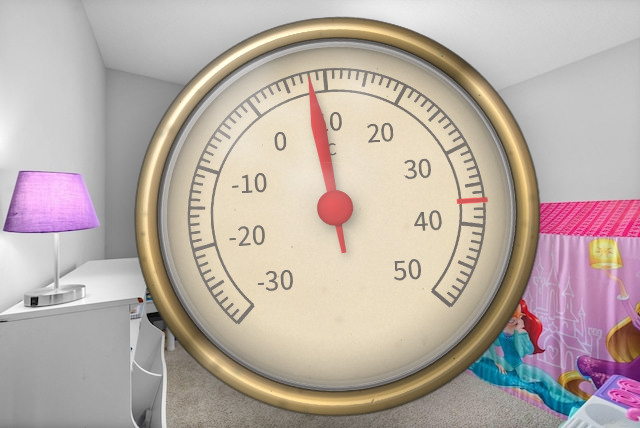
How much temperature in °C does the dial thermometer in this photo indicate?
8 °C
